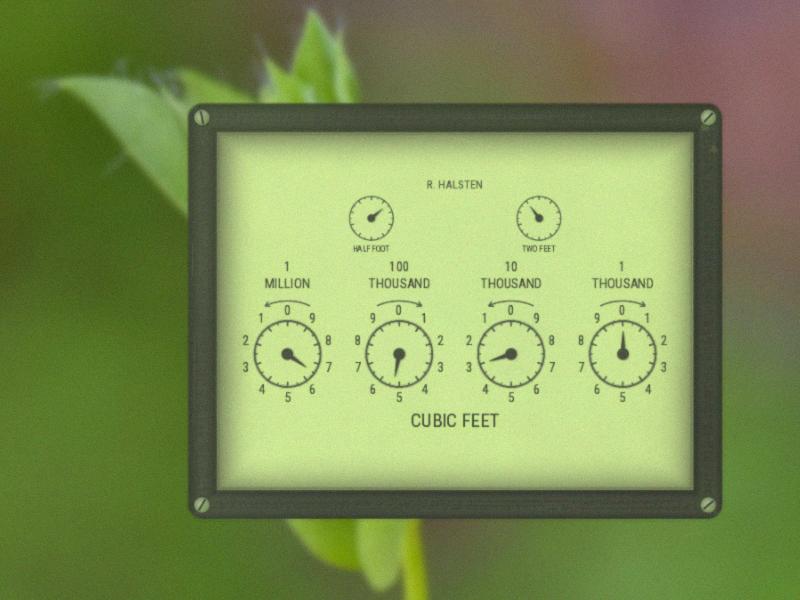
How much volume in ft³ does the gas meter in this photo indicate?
653000 ft³
